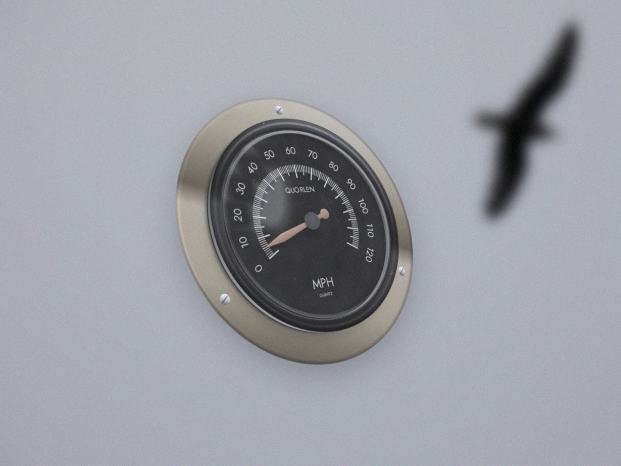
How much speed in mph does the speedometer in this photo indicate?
5 mph
